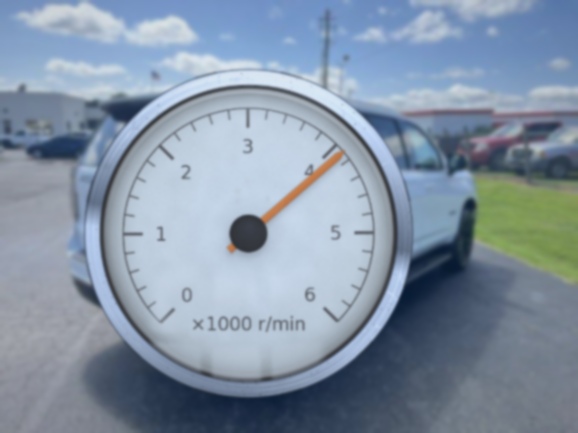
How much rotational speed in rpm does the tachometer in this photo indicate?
4100 rpm
